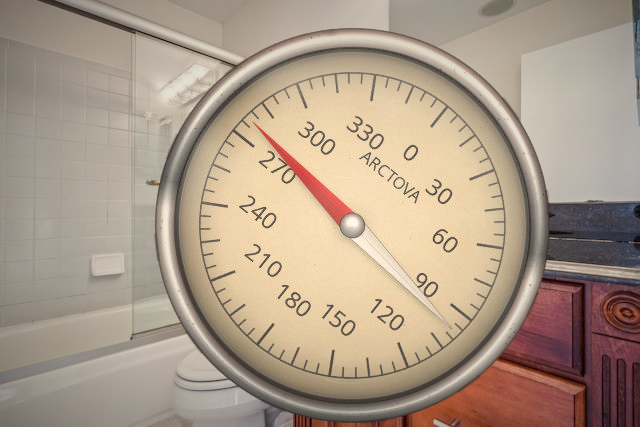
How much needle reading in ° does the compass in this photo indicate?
277.5 °
